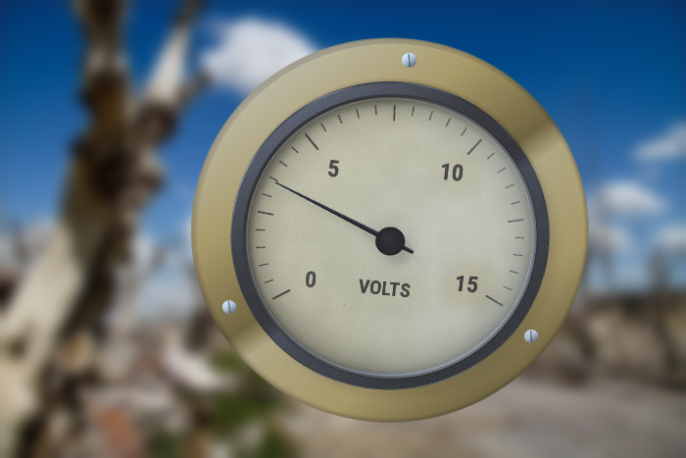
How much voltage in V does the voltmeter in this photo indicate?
3.5 V
